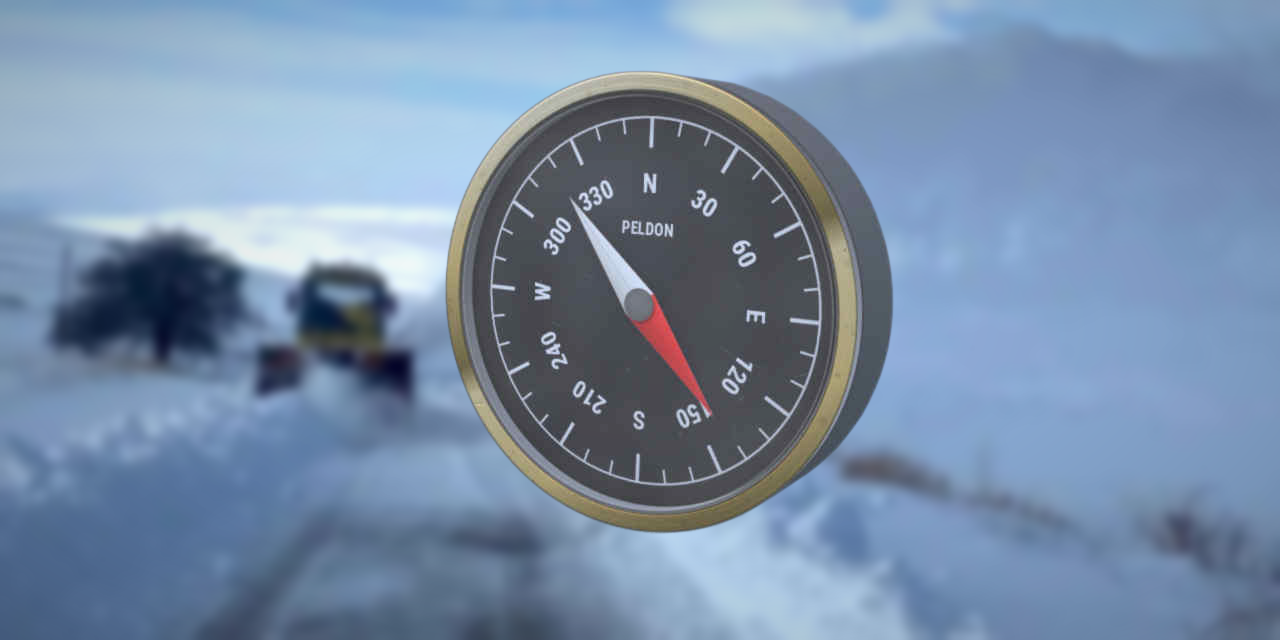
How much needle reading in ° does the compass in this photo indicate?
140 °
